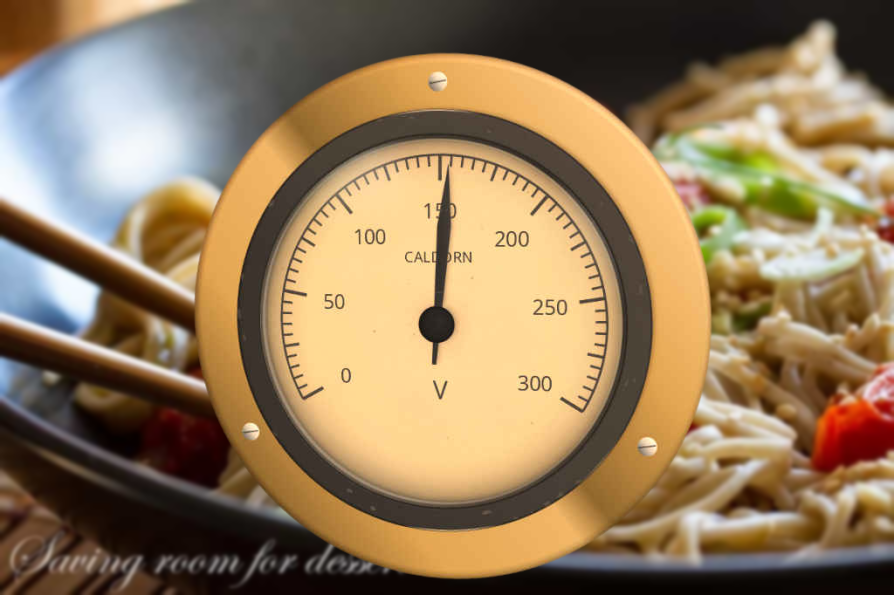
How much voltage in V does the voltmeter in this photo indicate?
155 V
